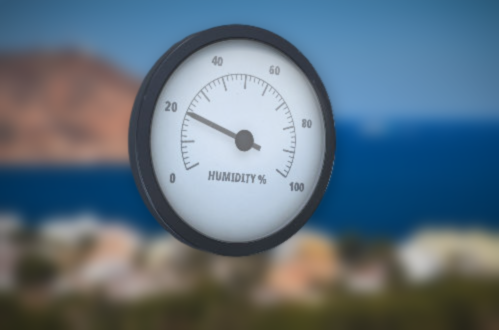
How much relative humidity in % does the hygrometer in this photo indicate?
20 %
